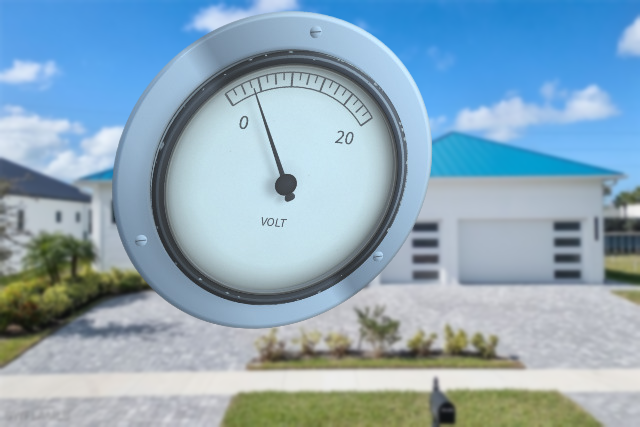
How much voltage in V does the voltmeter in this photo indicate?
3 V
